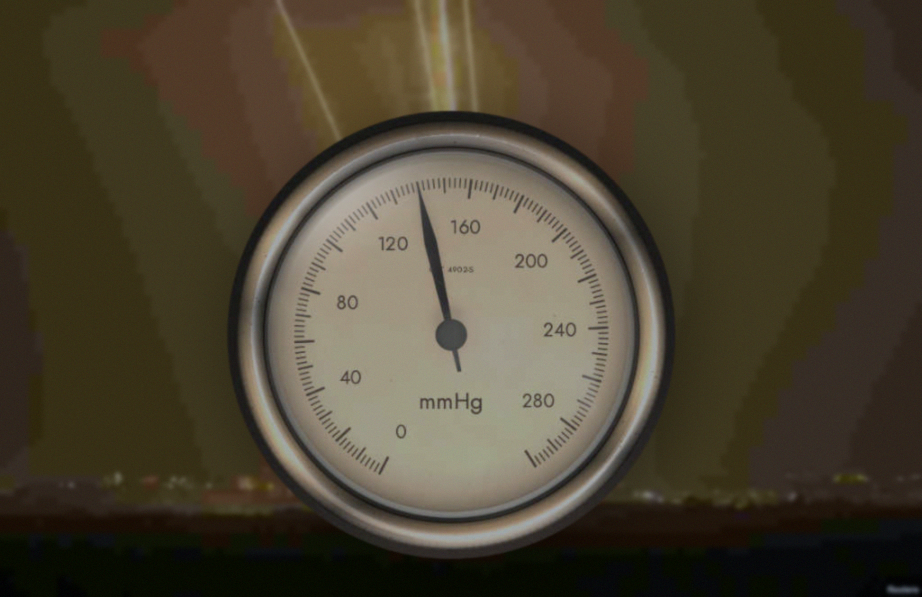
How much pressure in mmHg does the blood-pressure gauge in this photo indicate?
140 mmHg
